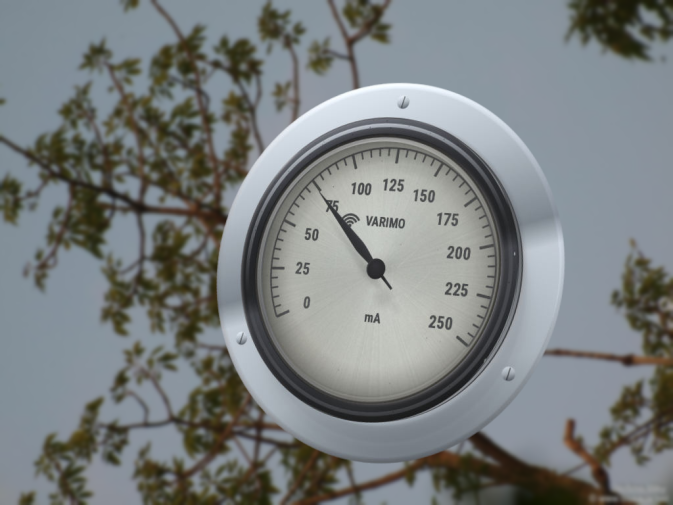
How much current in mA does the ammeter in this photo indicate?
75 mA
